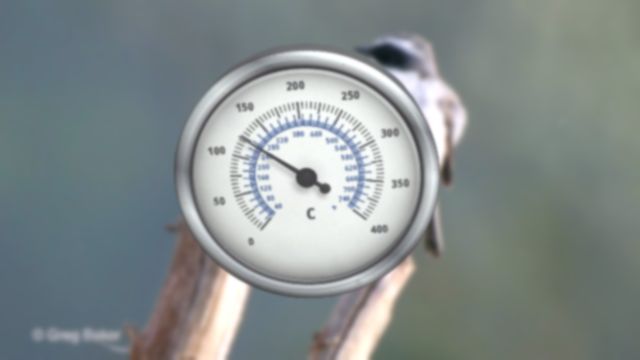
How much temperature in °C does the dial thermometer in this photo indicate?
125 °C
